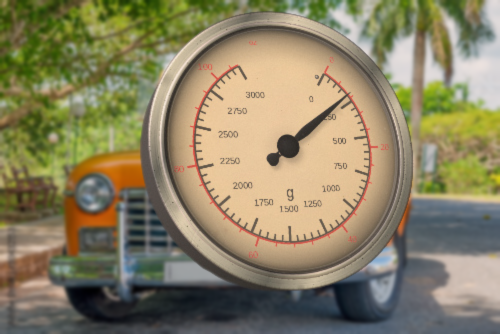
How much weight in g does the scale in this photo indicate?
200 g
